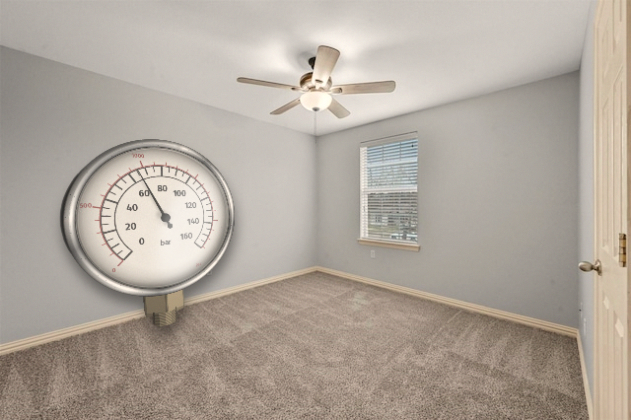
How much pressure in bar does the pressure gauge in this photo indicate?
65 bar
